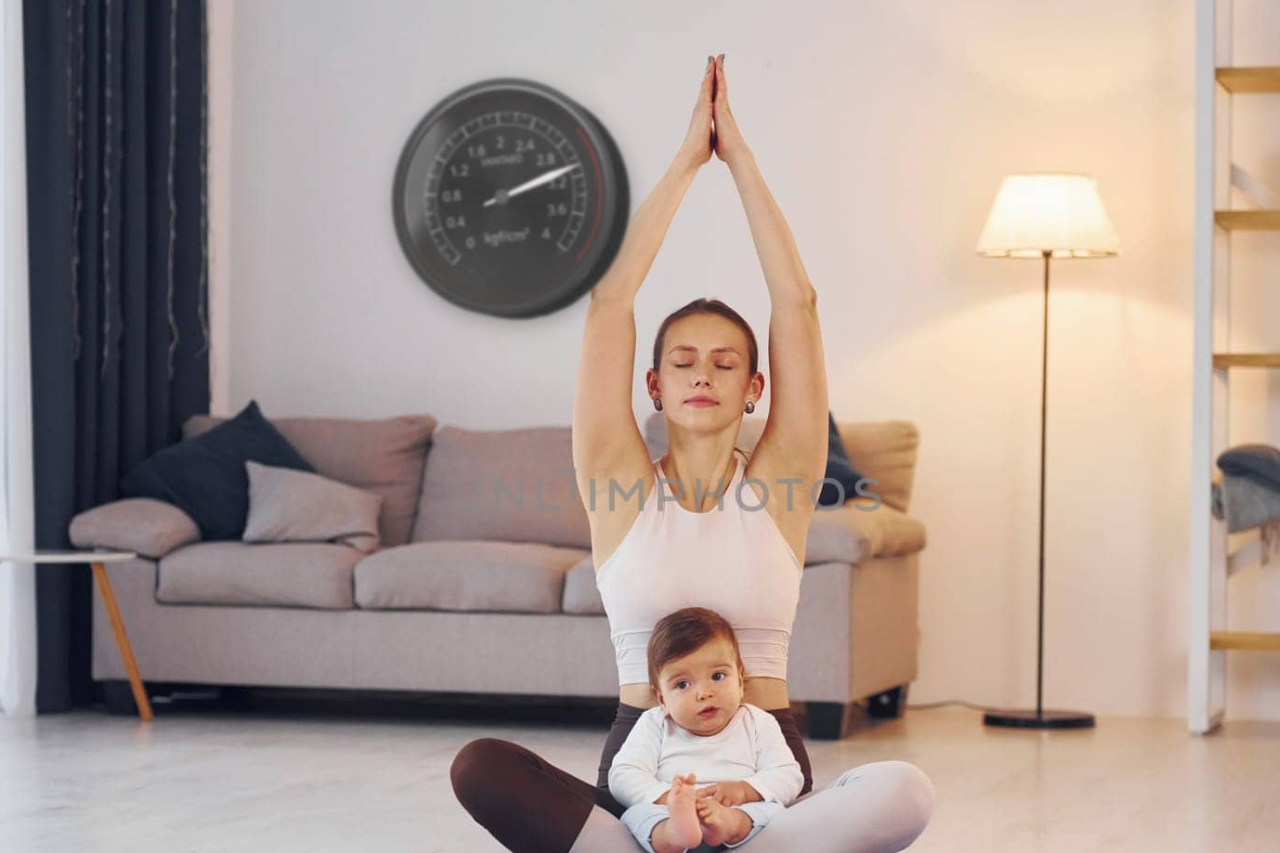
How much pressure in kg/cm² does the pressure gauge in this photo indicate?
3.1 kg/cm²
